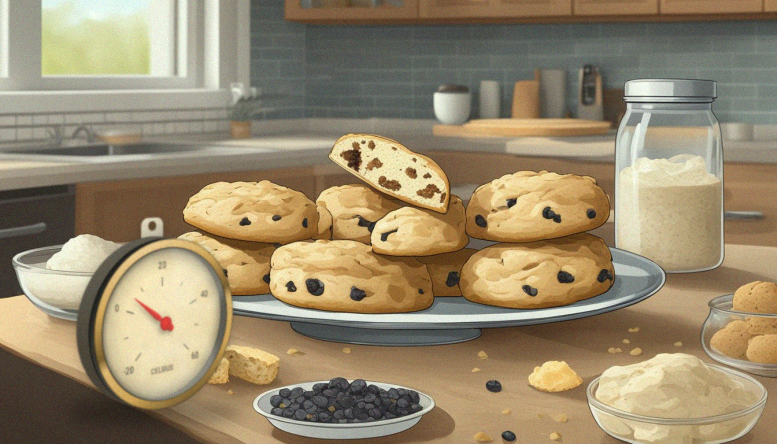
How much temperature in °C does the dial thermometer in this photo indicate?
5 °C
